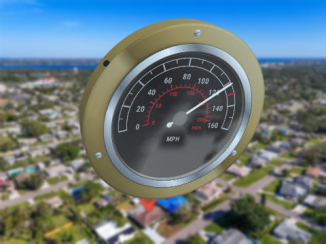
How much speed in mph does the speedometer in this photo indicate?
120 mph
